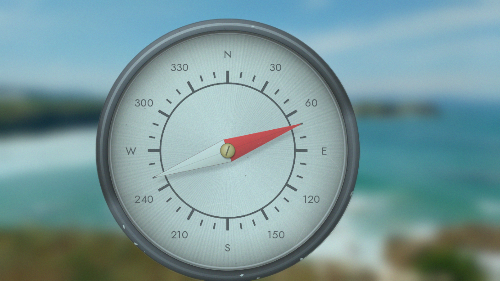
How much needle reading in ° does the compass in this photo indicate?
70 °
